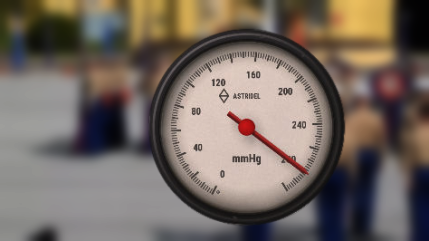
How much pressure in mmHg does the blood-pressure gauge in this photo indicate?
280 mmHg
